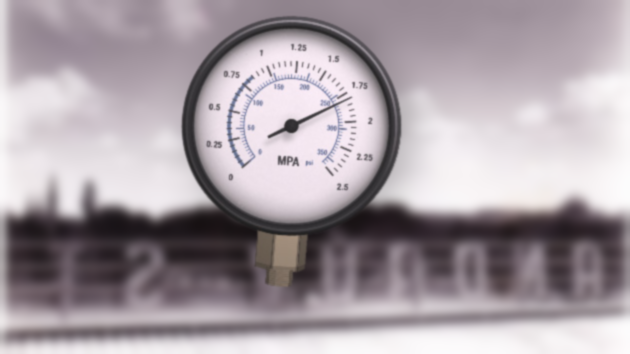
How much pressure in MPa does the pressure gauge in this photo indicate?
1.8 MPa
